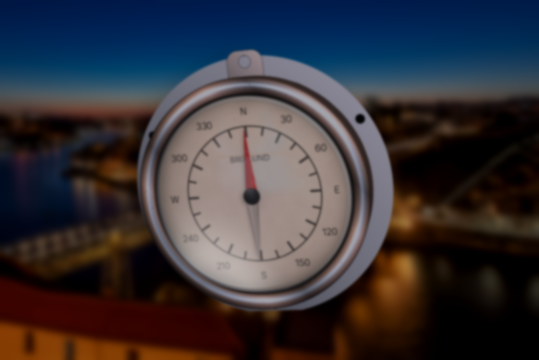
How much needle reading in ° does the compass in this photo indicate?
0 °
